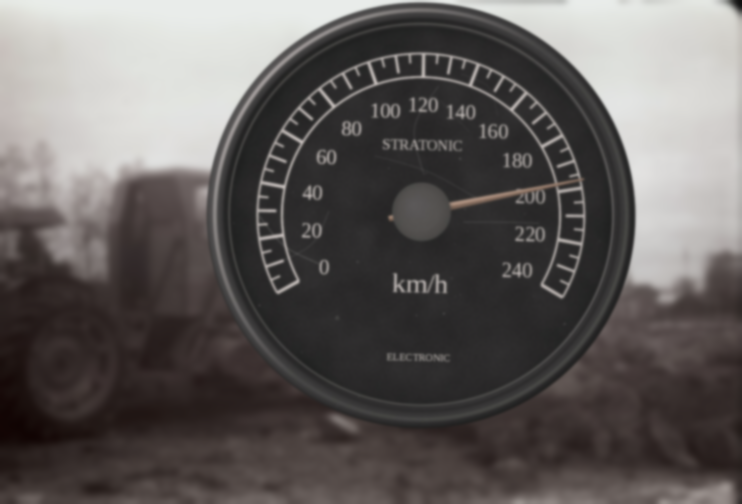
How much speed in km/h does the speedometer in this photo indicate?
197.5 km/h
